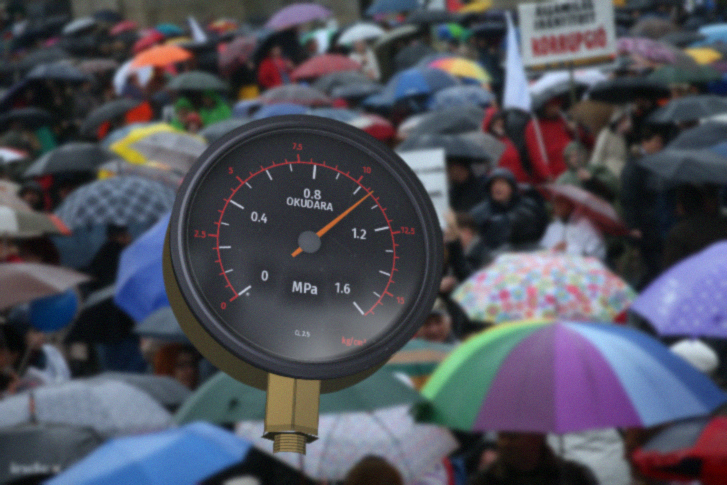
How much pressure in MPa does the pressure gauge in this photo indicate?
1.05 MPa
